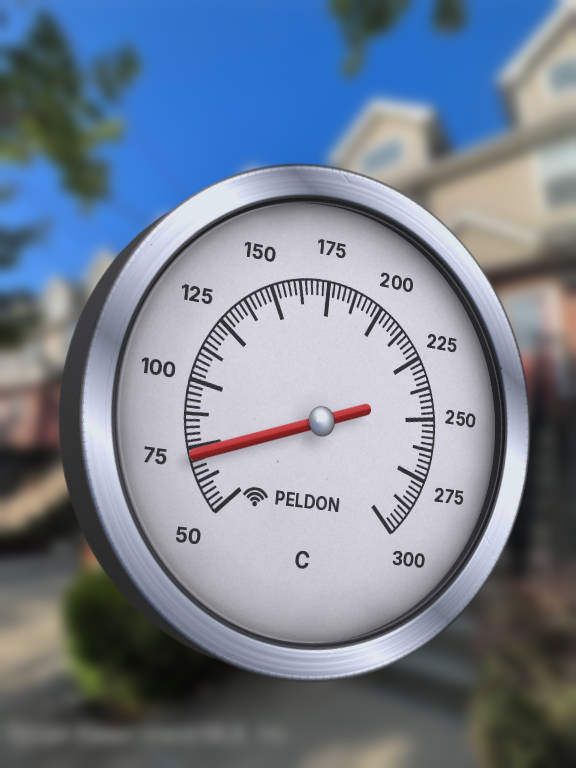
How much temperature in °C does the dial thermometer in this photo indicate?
72.5 °C
